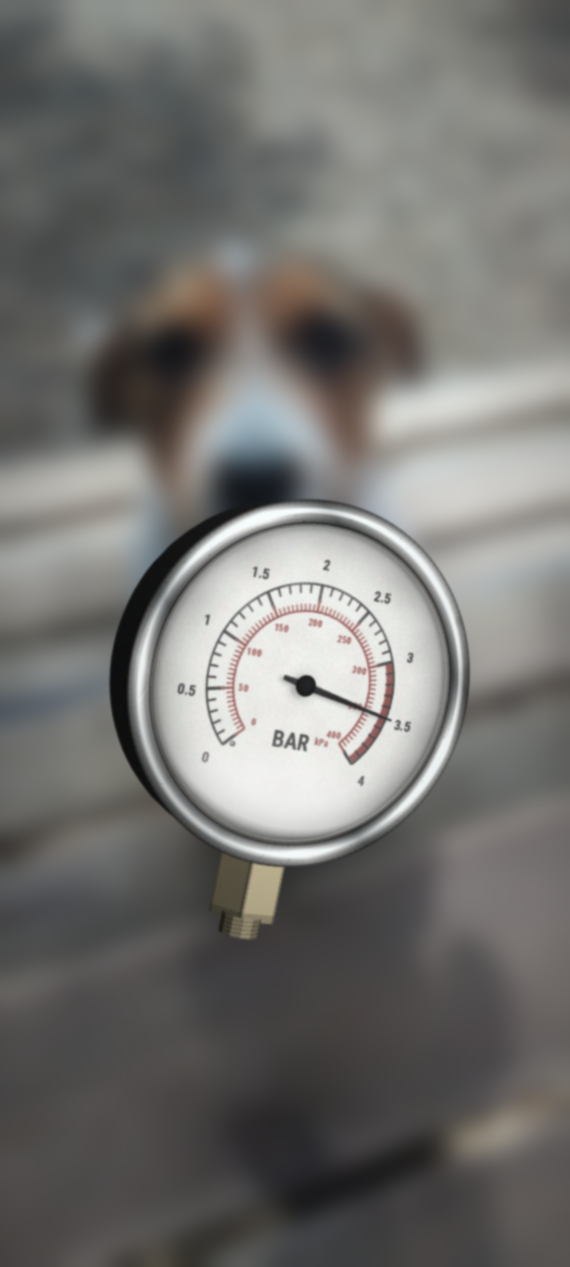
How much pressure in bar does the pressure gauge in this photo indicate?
3.5 bar
